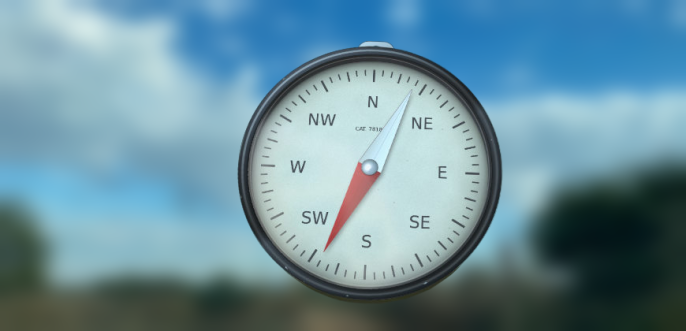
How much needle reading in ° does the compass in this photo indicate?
205 °
